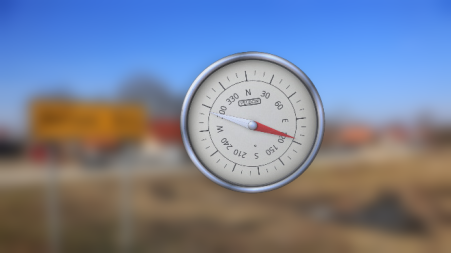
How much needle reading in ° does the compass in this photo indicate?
115 °
